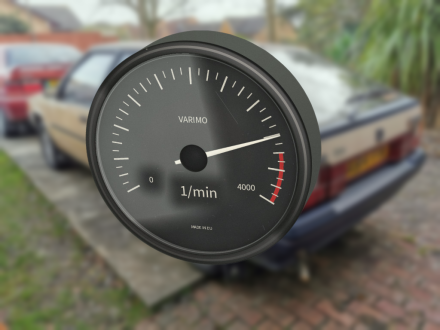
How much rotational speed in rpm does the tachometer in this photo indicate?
3200 rpm
